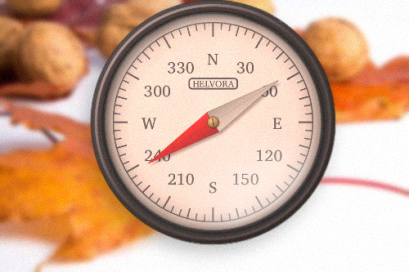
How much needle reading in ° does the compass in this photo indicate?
237.5 °
